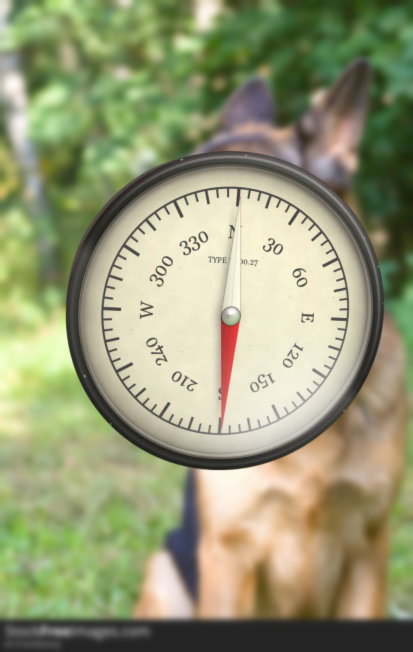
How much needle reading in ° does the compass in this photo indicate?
180 °
